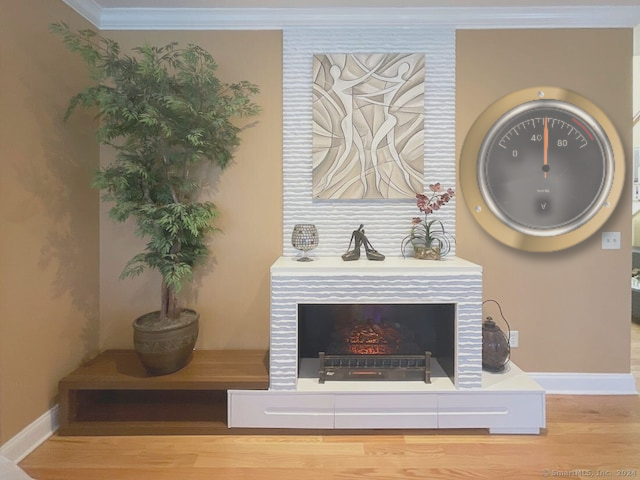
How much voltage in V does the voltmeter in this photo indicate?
50 V
